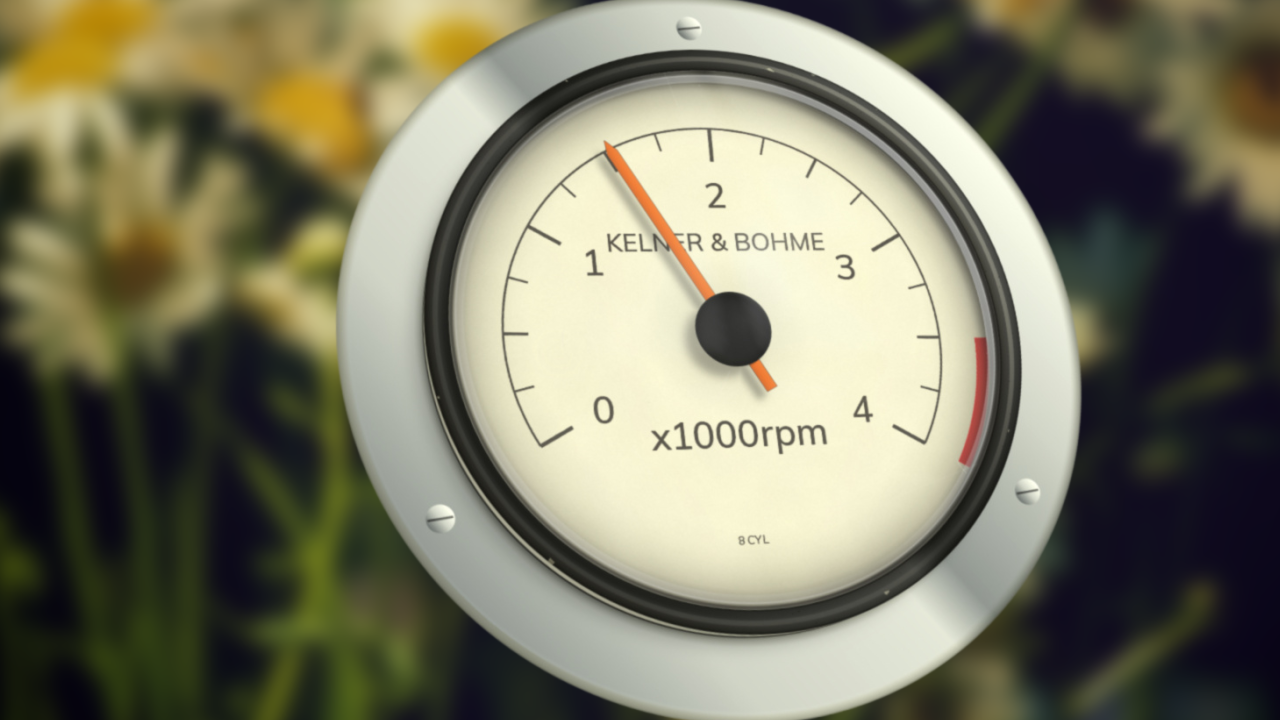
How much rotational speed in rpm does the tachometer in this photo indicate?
1500 rpm
